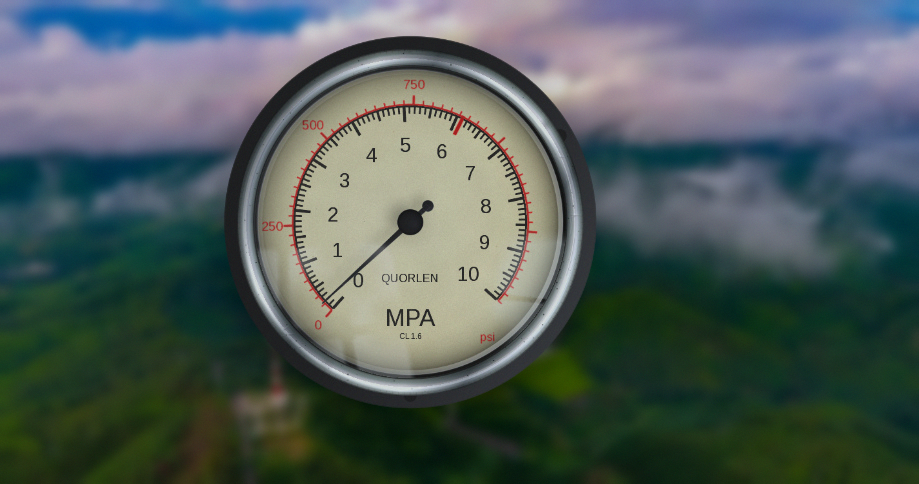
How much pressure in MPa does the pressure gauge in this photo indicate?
0.2 MPa
